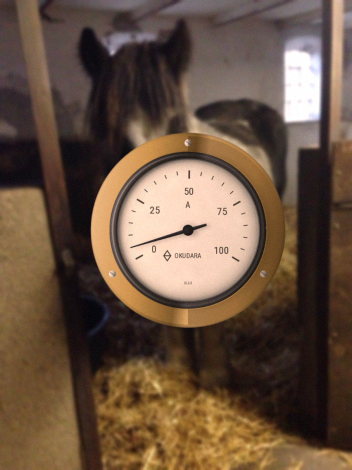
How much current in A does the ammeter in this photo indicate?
5 A
